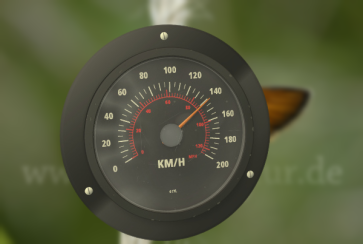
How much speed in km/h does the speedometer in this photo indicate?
140 km/h
